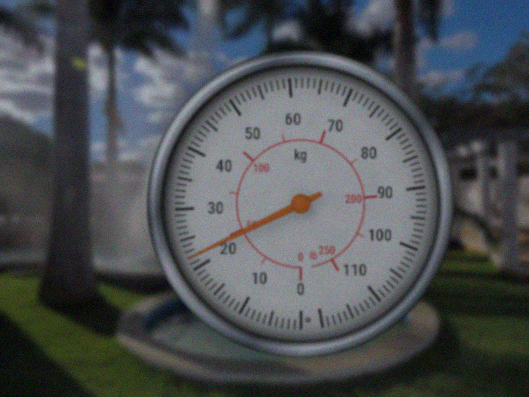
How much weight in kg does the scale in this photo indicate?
22 kg
